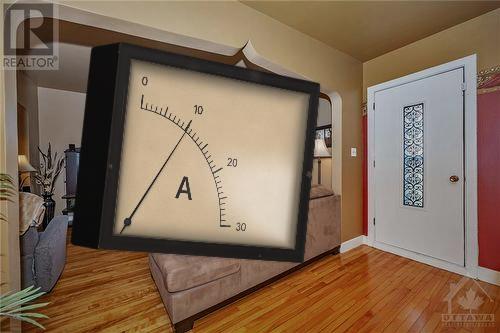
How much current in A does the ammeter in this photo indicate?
10 A
